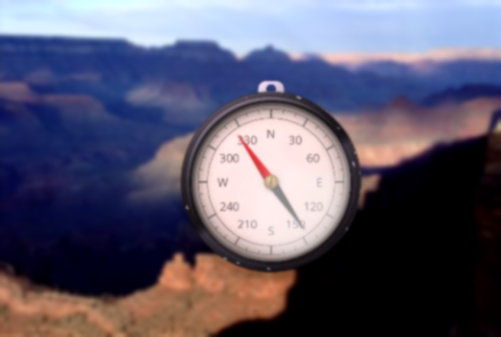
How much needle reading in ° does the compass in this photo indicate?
325 °
